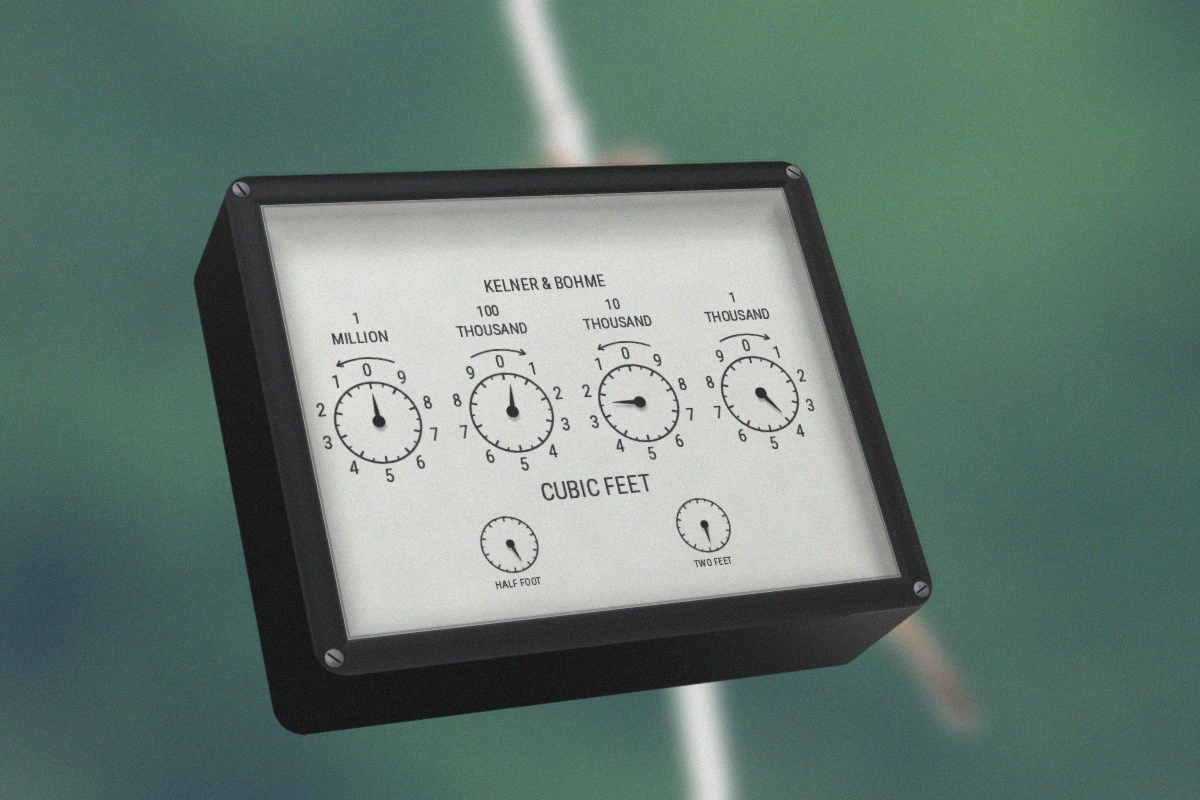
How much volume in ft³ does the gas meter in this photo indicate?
2400 ft³
